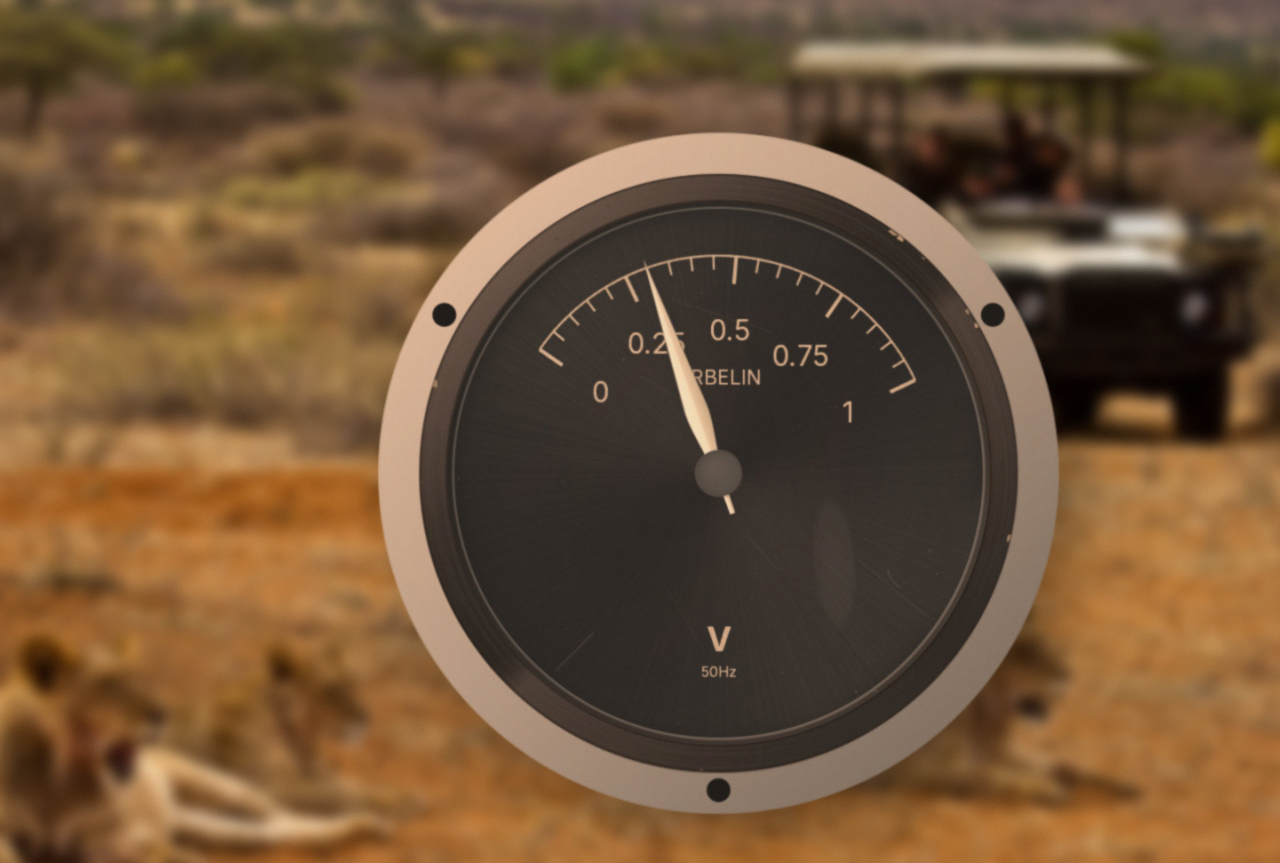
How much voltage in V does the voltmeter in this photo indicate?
0.3 V
